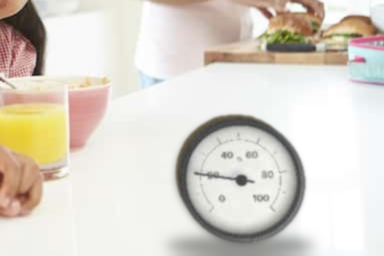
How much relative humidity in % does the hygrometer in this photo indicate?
20 %
